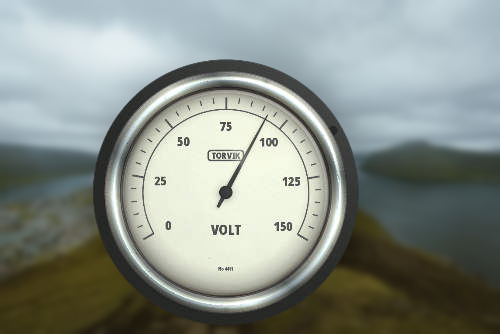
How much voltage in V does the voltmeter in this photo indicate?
92.5 V
